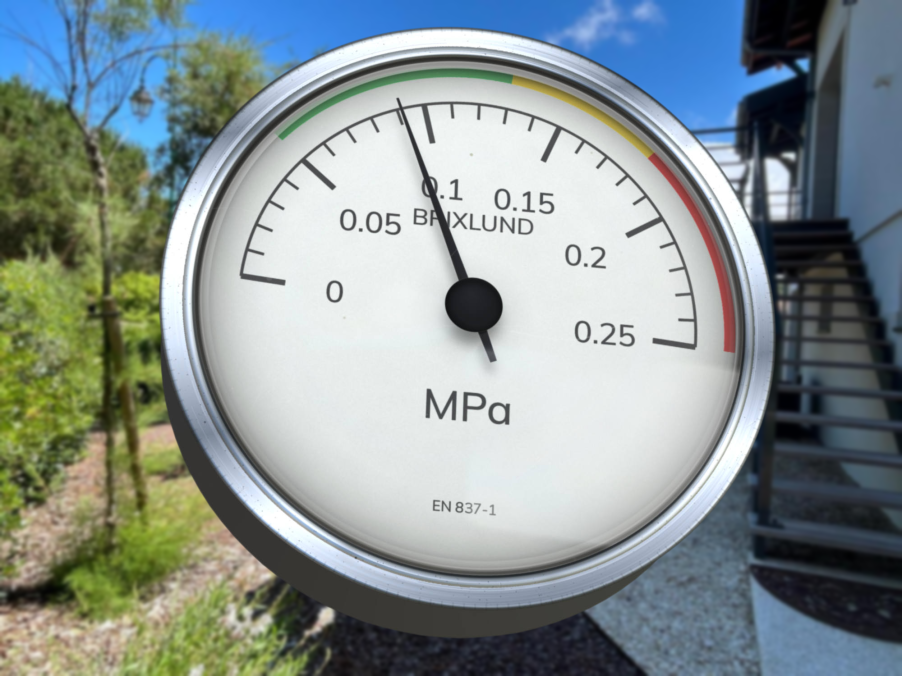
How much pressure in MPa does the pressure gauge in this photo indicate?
0.09 MPa
